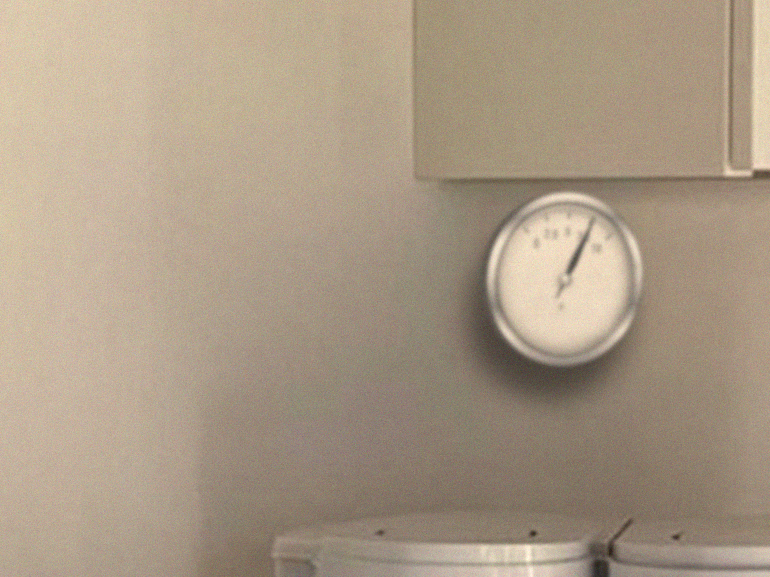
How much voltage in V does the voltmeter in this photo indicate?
7.5 V
